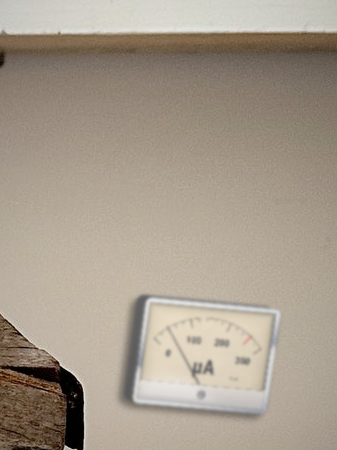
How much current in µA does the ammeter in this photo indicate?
40 µA
